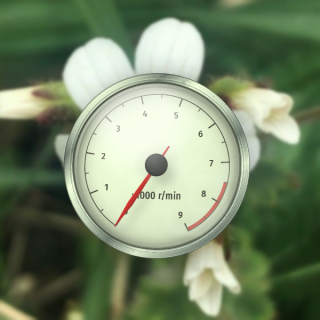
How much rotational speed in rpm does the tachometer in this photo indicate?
0 rpm
